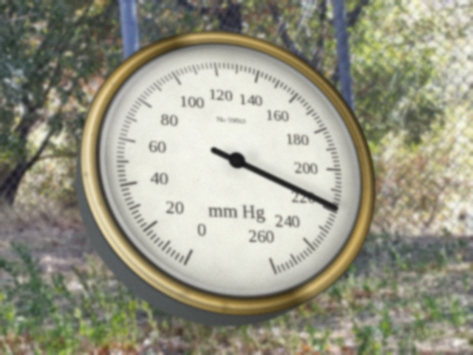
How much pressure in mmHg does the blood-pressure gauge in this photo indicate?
220 mmHg
